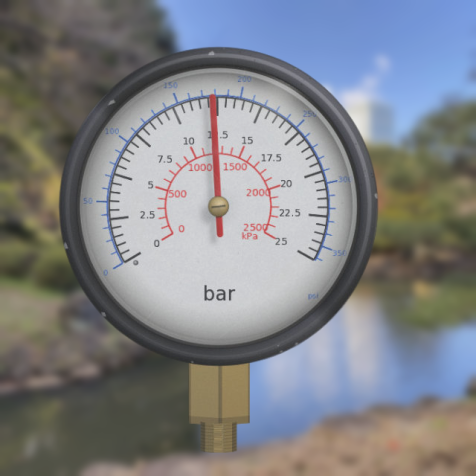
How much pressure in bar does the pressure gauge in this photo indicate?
12.25 bar
